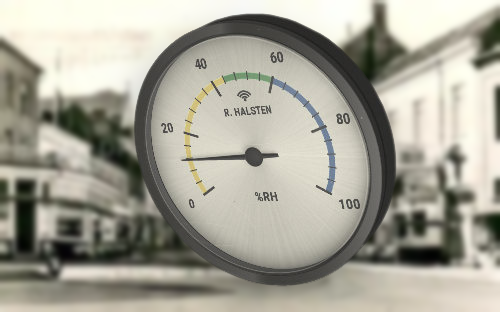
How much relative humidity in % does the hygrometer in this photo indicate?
12 %
